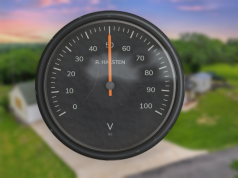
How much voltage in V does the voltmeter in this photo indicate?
50 V
